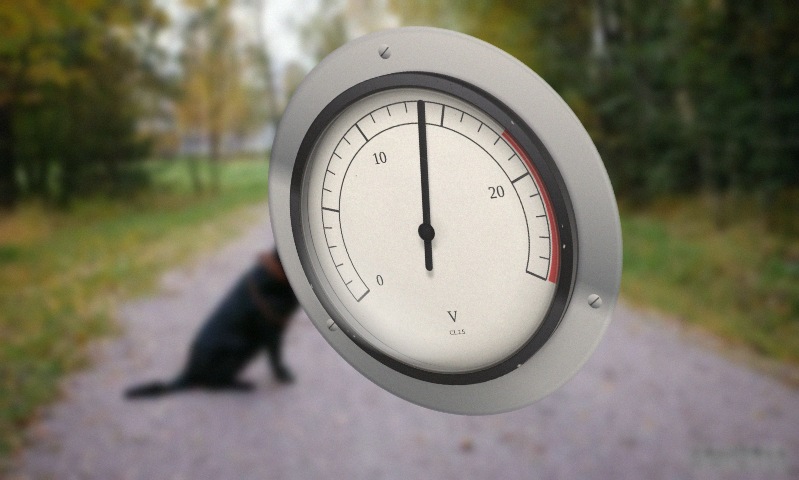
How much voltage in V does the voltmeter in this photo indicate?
14 V
